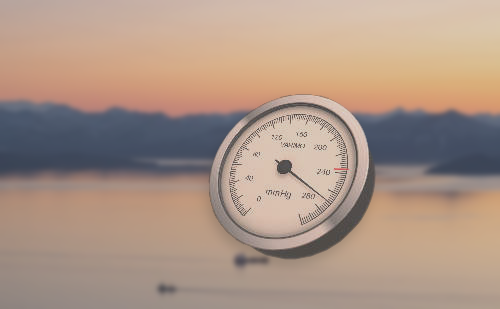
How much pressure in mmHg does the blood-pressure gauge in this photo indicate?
270 mmHg
